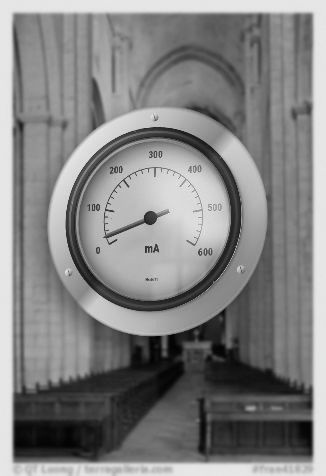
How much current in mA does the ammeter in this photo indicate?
20 mA
